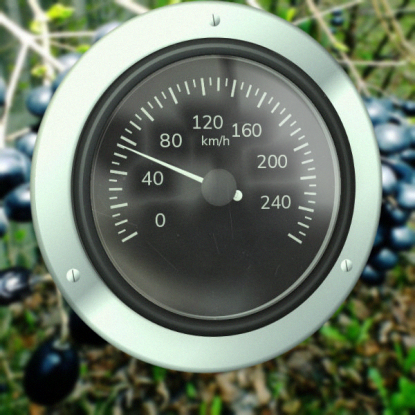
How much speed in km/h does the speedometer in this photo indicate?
55 km/h
